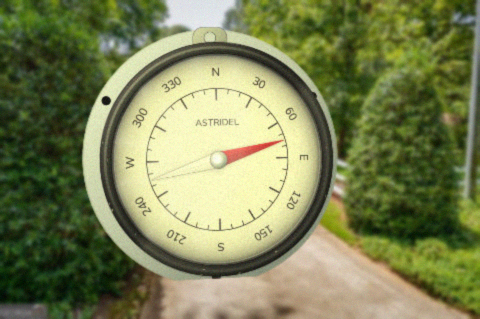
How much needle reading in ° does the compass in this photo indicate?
75 °
